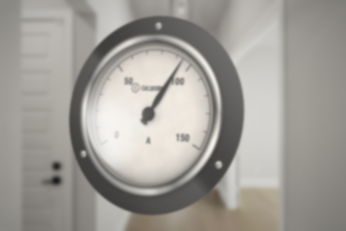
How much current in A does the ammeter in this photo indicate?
95 A
